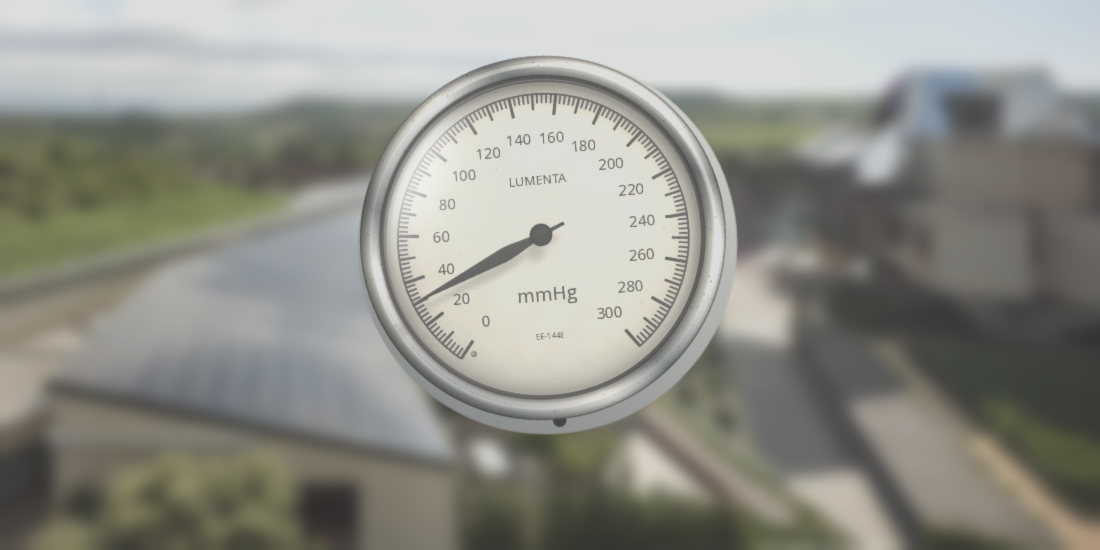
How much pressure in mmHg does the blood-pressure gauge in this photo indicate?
30 mmHg
